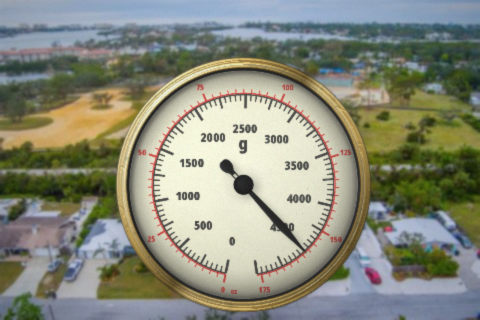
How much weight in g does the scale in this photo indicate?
4500 g
